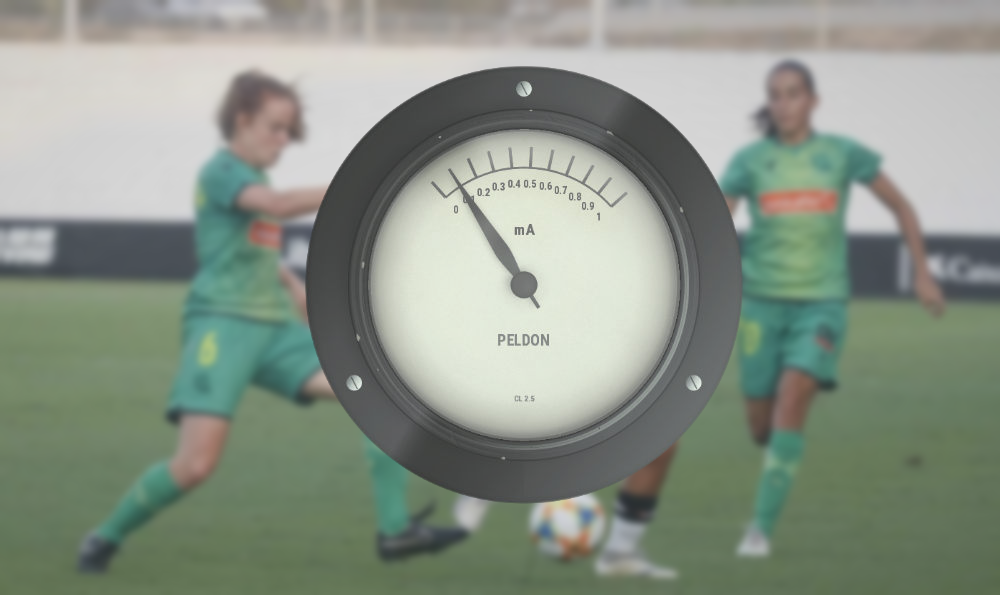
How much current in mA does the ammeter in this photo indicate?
0.1 mA
